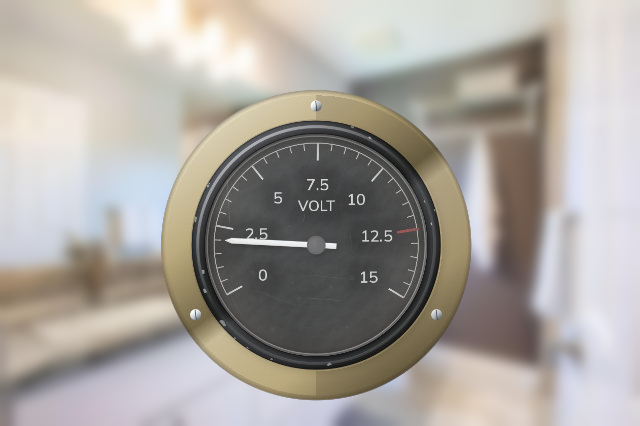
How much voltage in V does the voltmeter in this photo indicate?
2 V
